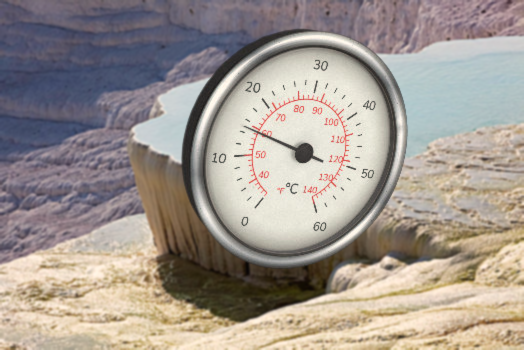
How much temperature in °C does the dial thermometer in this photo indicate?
15 °C
